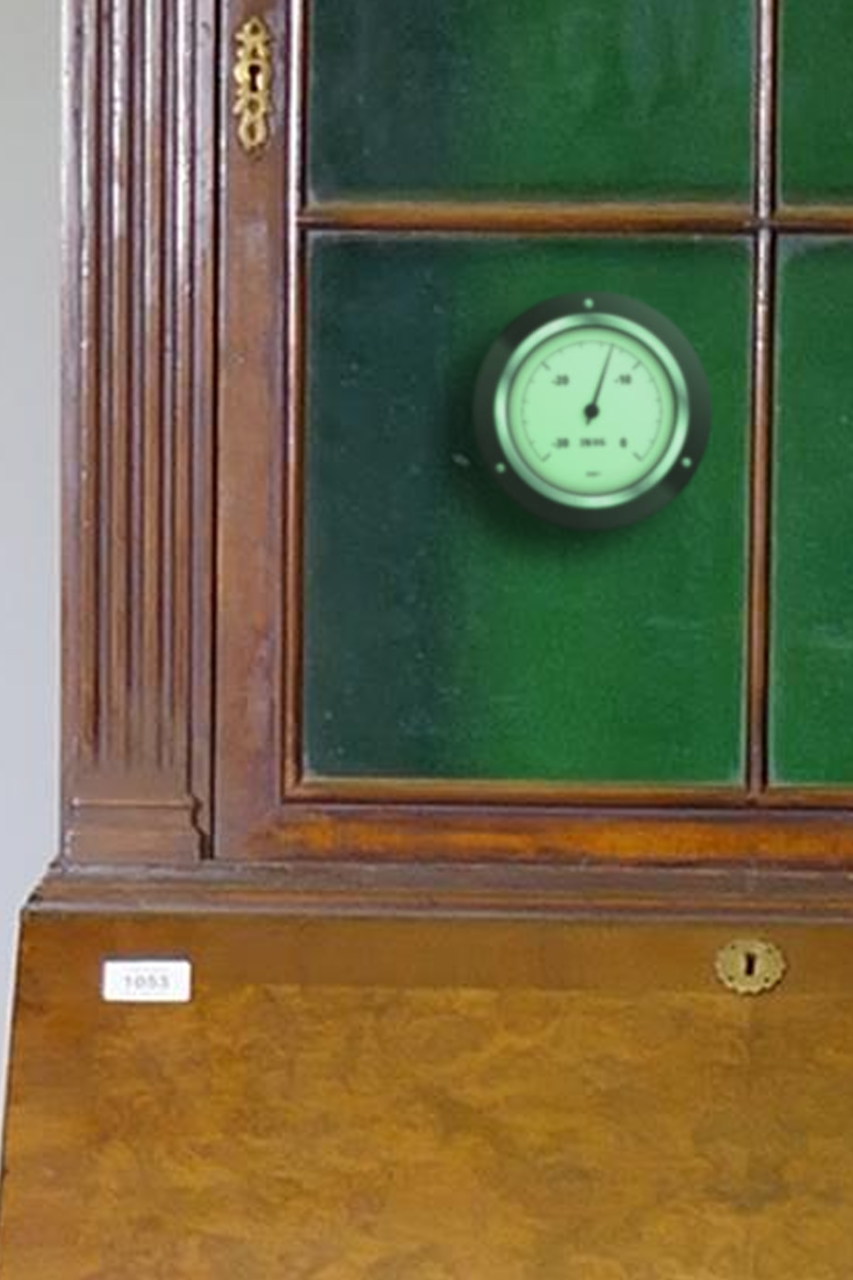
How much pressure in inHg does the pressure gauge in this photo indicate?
-13 inHg
